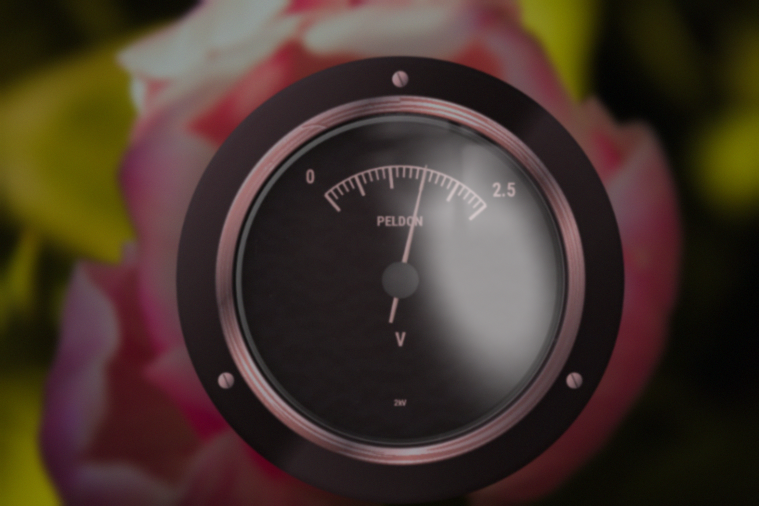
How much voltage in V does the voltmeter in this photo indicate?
1.5 V
